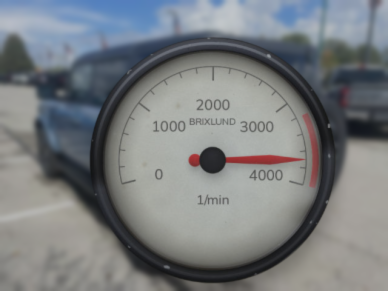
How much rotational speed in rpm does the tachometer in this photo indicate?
3700 rpm
